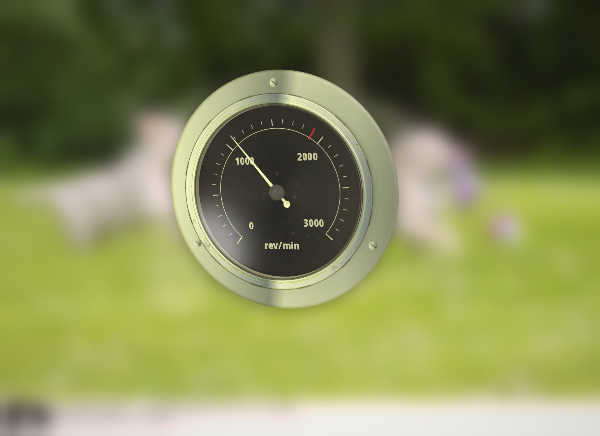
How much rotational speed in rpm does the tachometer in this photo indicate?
1100 rpm
